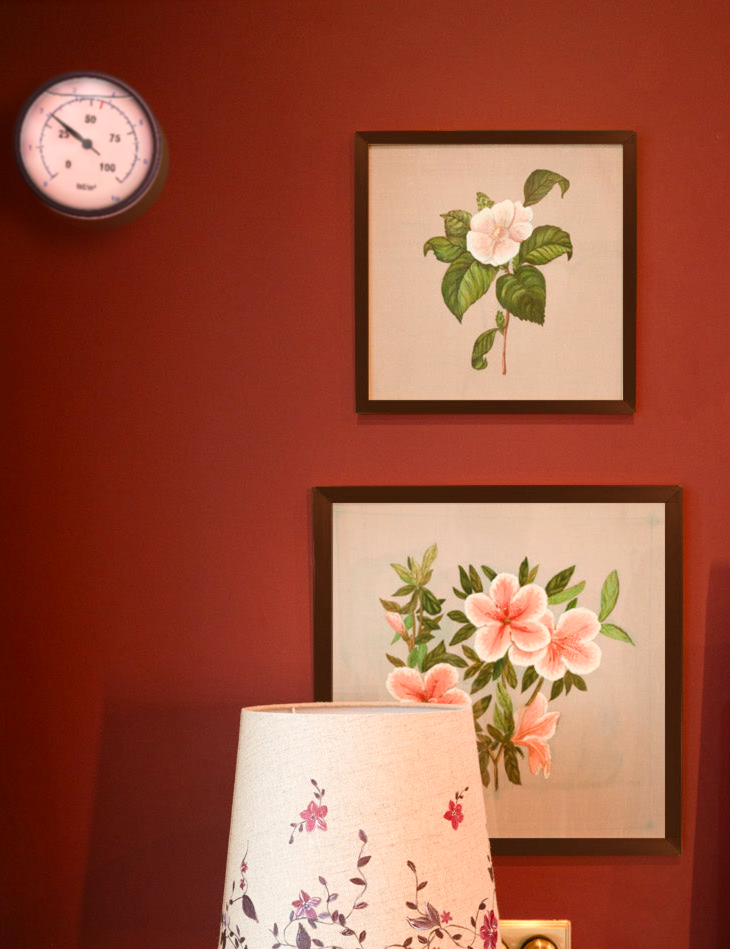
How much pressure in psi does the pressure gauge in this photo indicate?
30 psi
